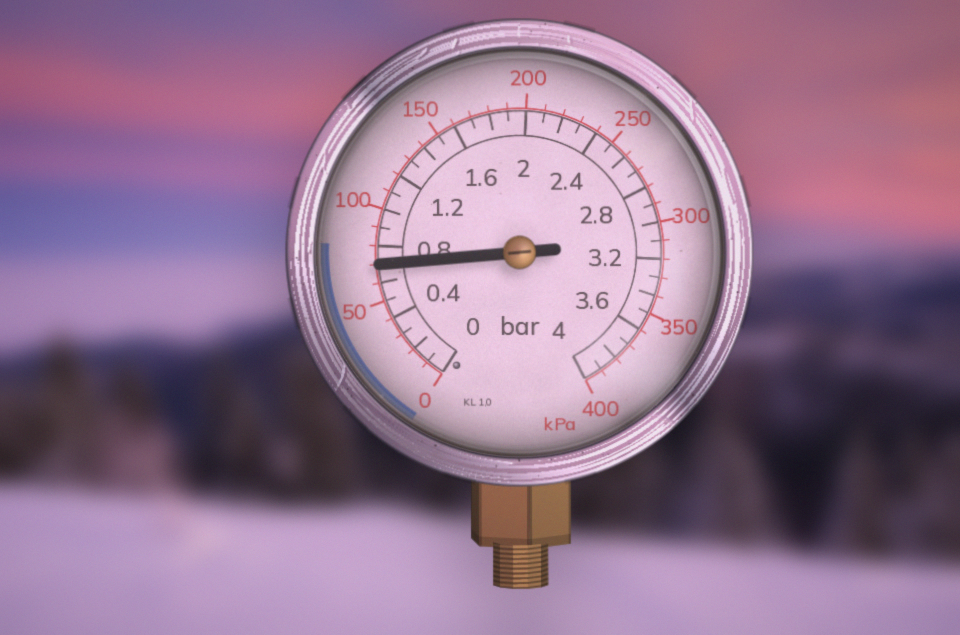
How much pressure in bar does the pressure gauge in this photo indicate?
0.7 bar
